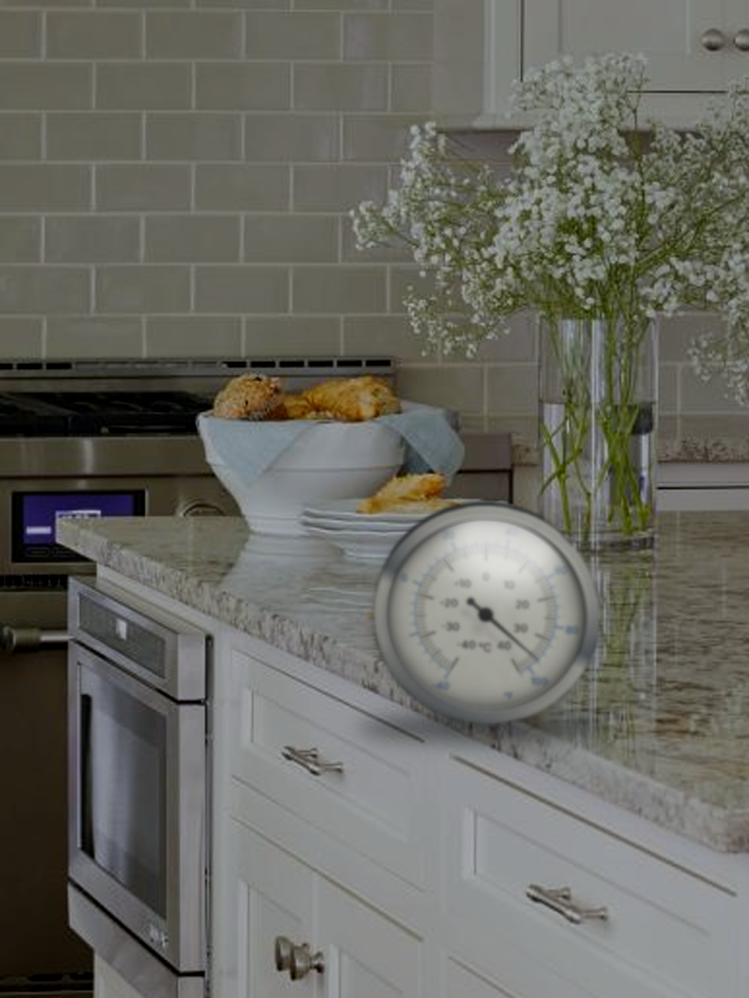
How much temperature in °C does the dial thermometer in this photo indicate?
35 °C
